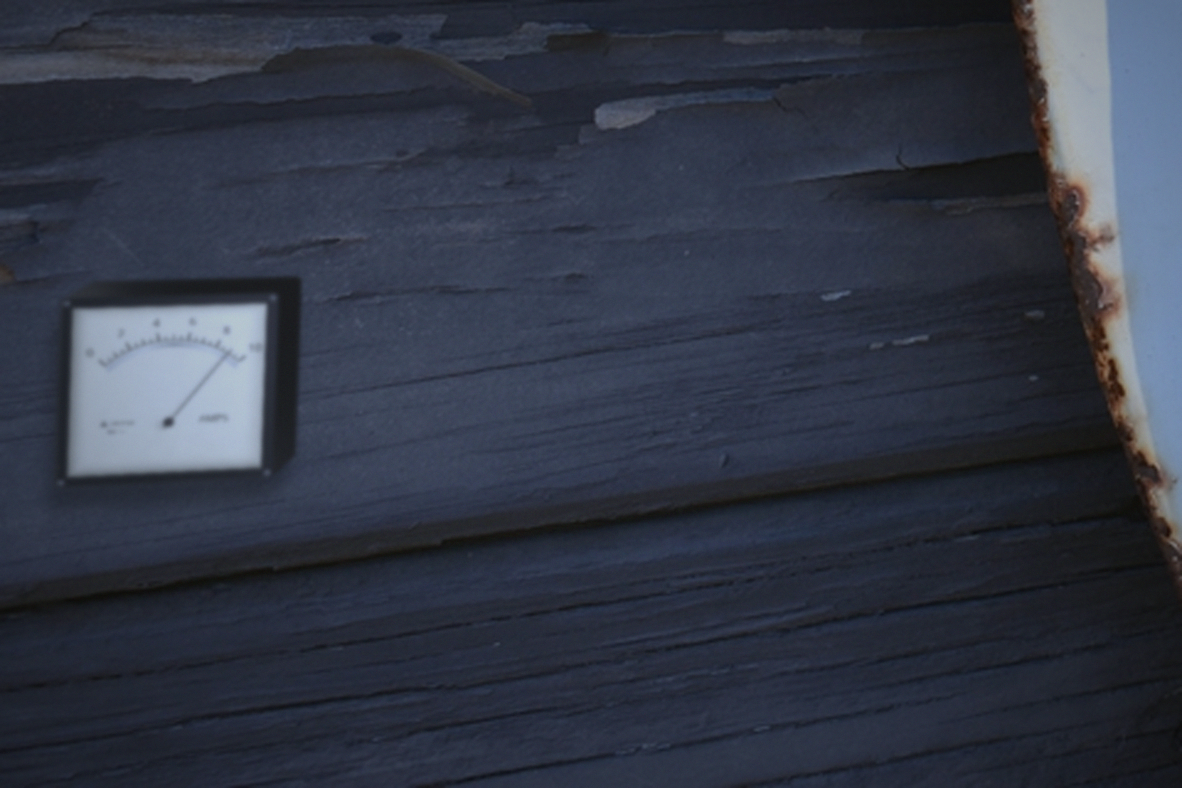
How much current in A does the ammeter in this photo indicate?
9 A
